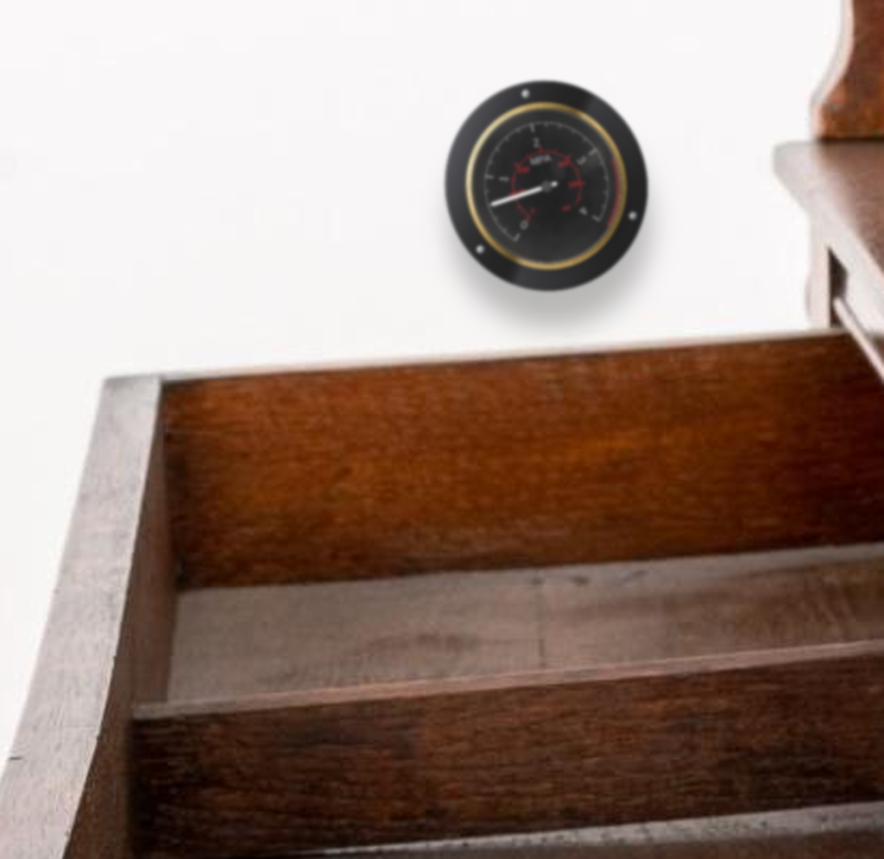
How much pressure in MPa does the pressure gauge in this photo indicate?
0.6 MPa
